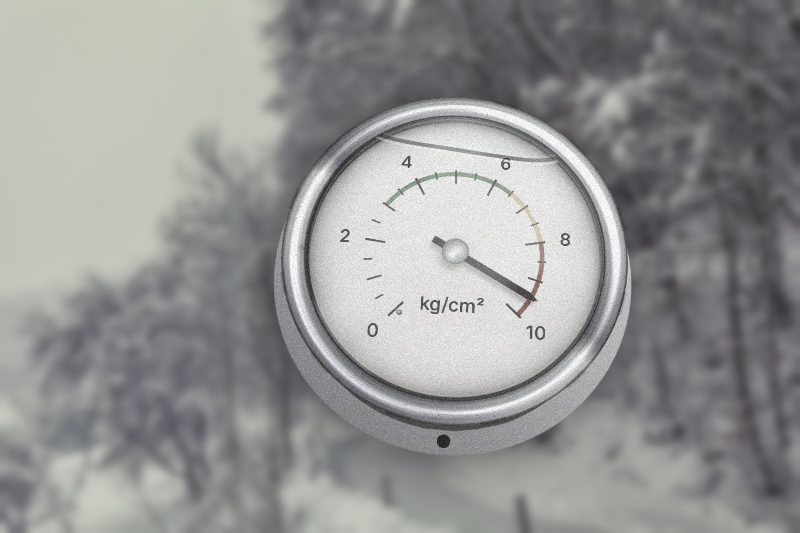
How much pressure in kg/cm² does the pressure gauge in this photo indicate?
9.5 kg/cm²
